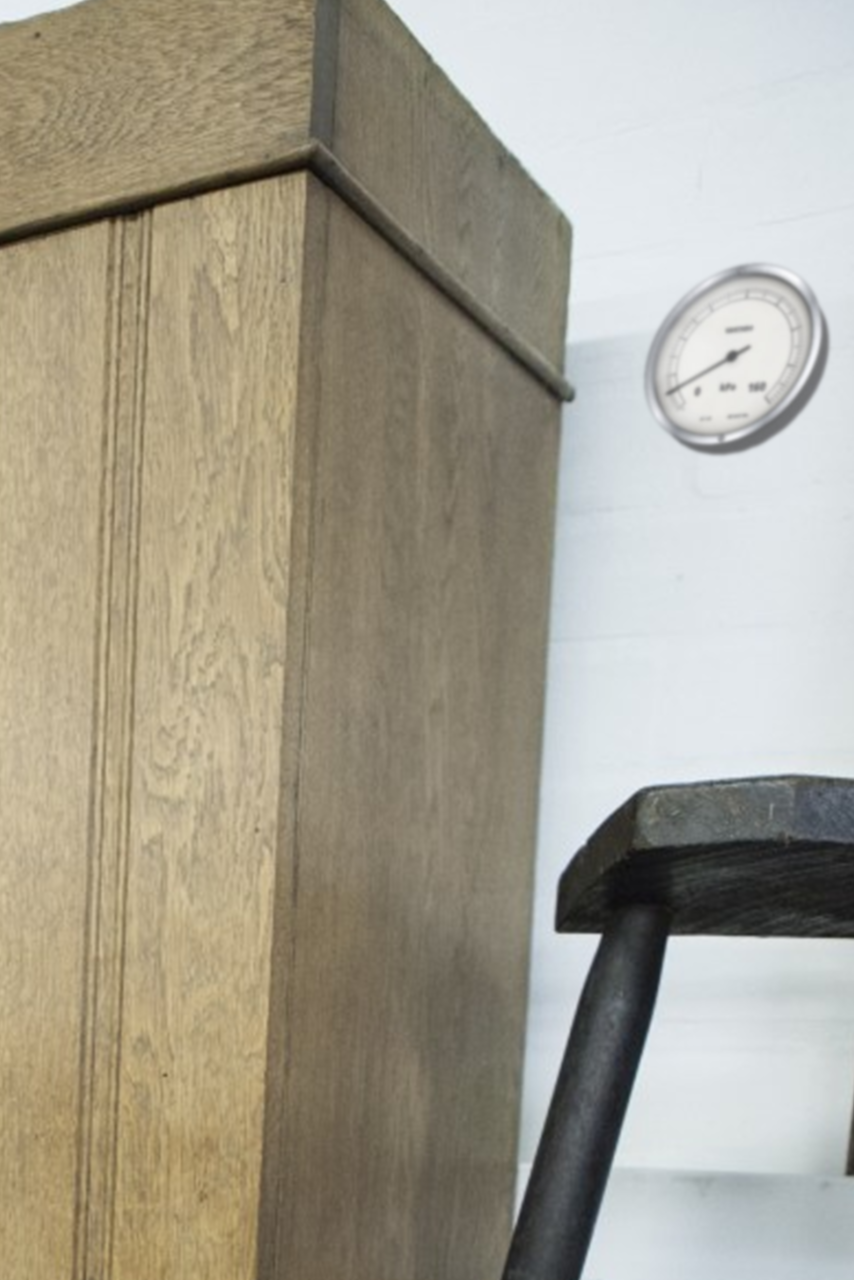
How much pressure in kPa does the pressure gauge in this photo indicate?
10 kPa
